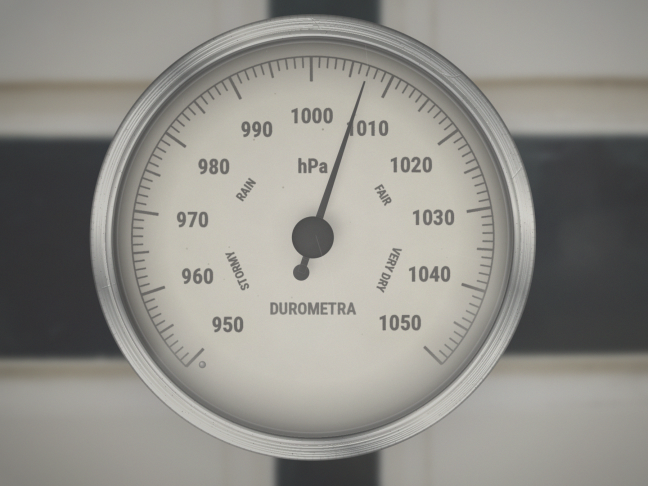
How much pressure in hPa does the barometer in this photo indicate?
1007 hPa
